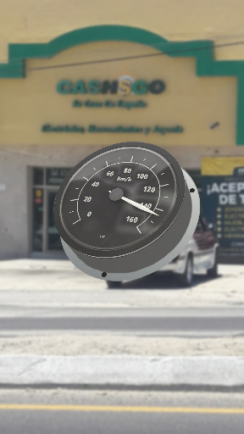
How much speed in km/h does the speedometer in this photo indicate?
145 km/h
